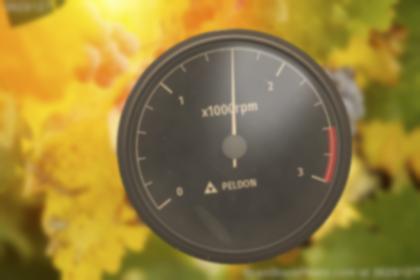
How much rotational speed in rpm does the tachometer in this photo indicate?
1600 rpm
